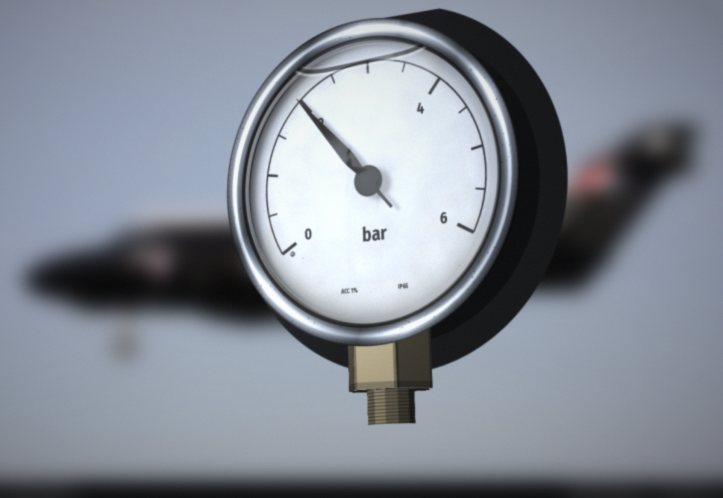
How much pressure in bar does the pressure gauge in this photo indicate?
2 bar
